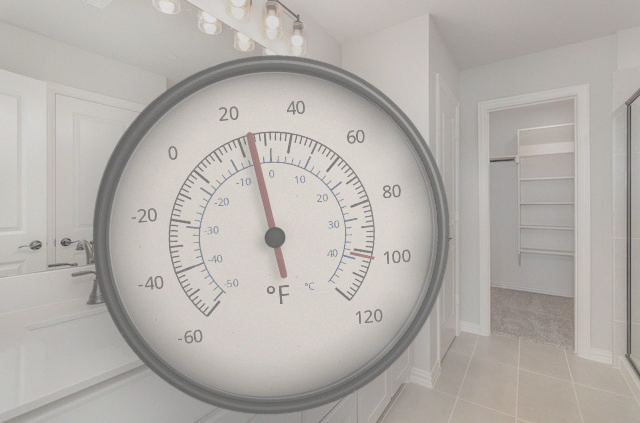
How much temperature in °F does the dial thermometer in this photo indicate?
24 °F
